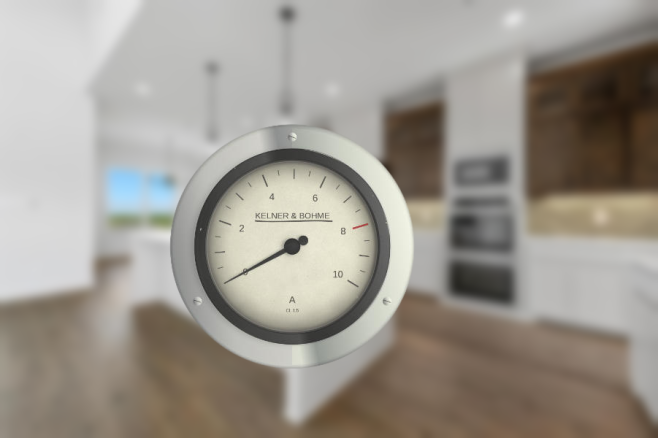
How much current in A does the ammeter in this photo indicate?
0 A
